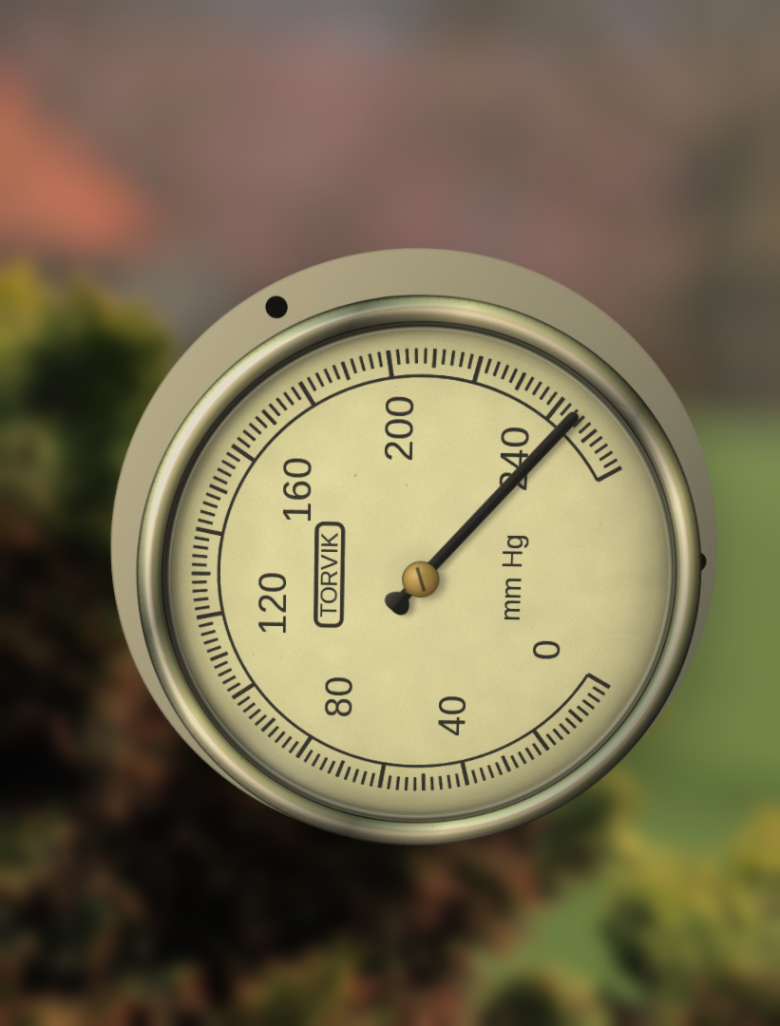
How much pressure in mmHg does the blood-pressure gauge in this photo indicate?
244 mmHg
